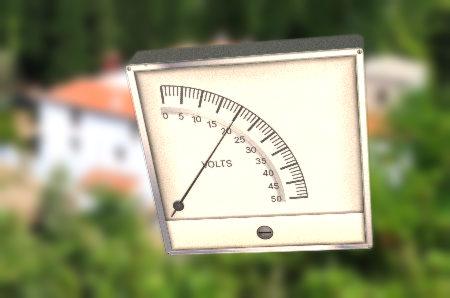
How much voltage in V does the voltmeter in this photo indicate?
20 V
